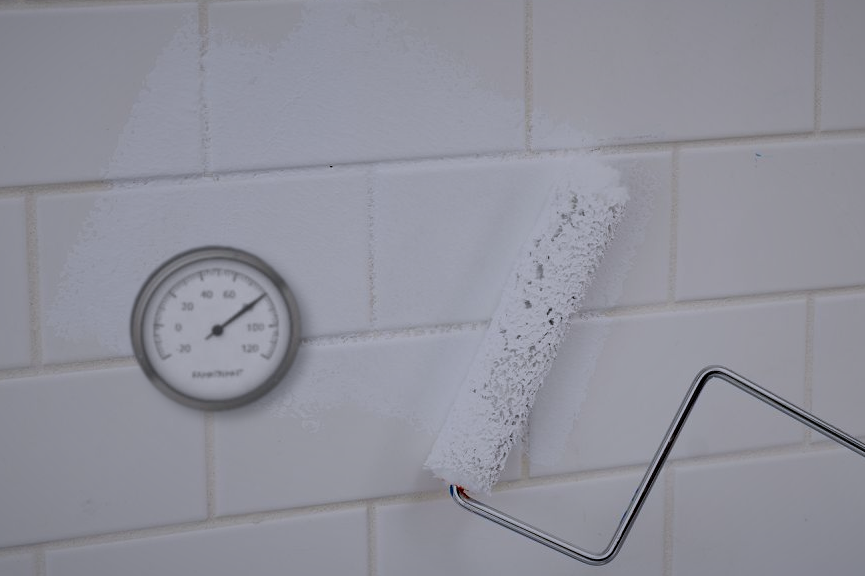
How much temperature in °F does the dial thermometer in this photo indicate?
80 °F
